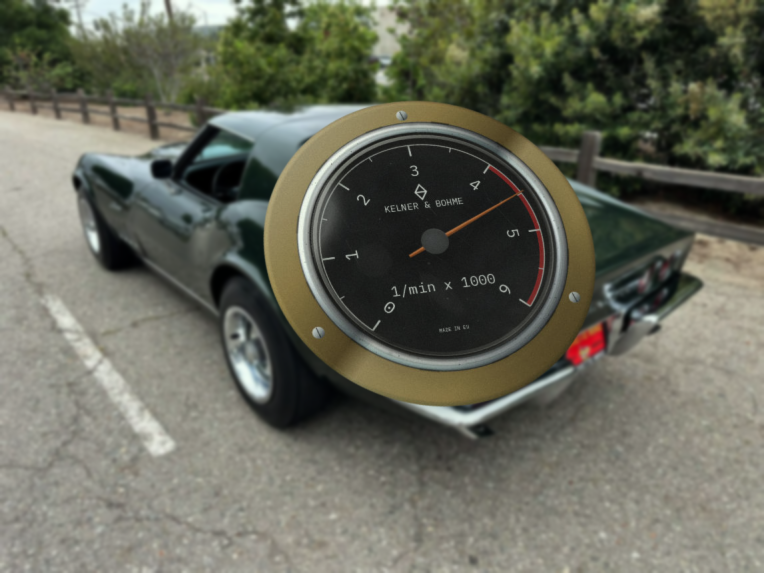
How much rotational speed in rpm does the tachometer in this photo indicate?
4500 rpm
